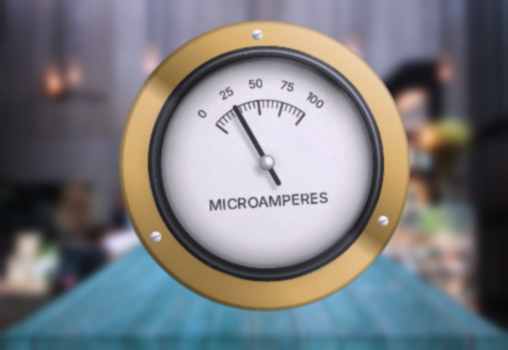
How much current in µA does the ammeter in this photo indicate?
25 µA
